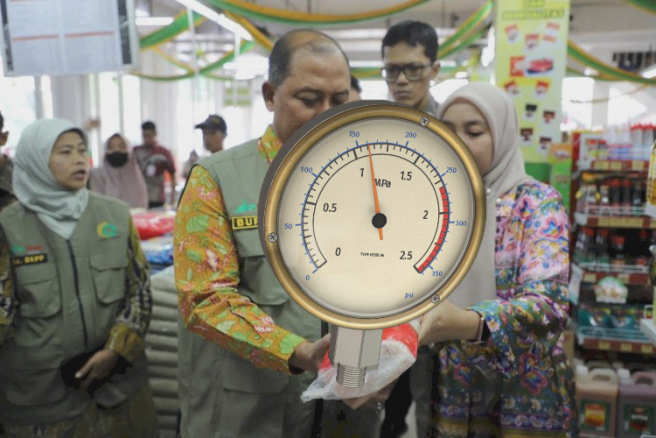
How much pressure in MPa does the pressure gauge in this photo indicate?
1.1 MPa
